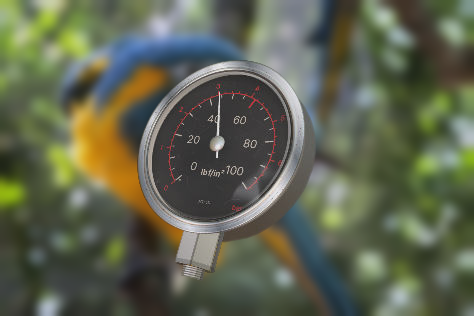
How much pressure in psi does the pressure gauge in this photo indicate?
45 psi
